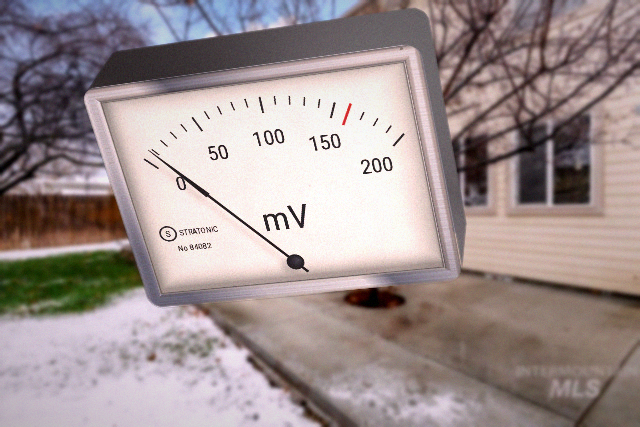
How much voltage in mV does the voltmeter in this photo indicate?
10 mV
